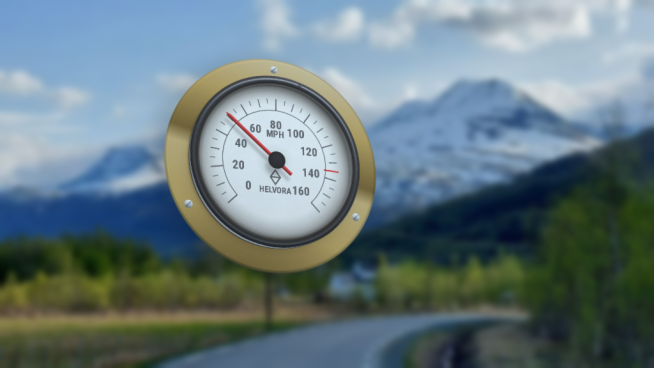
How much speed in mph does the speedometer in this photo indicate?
50 mph
